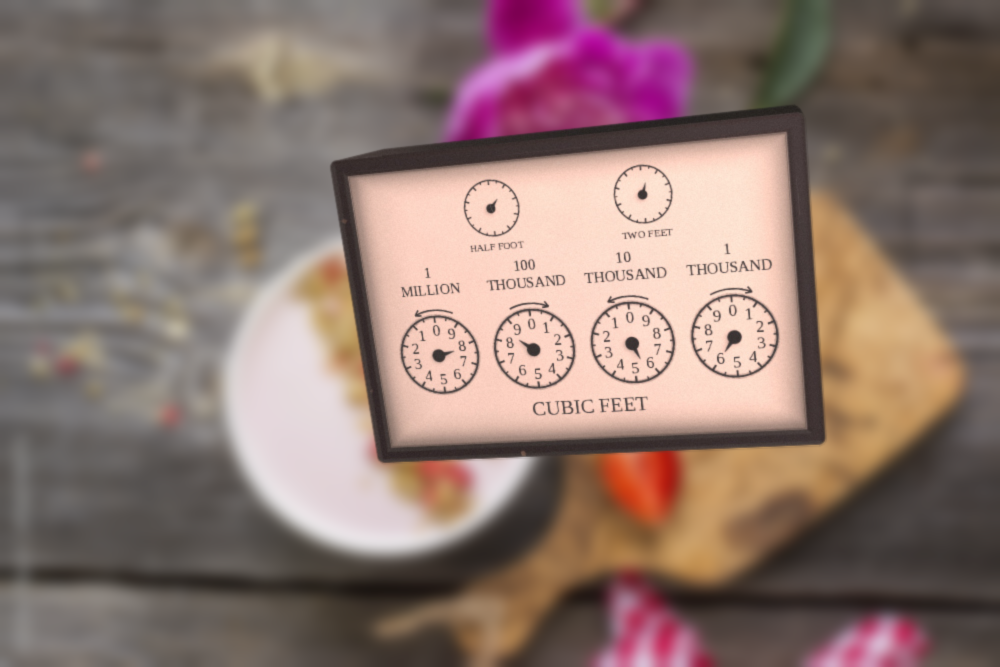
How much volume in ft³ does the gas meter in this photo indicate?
785600 ft³
